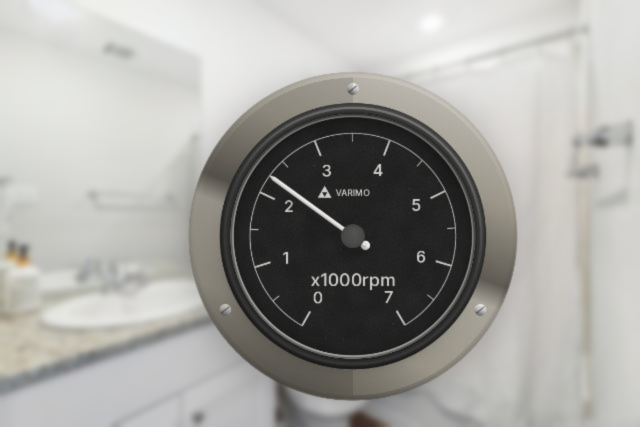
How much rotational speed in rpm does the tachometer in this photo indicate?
2250 rpm
